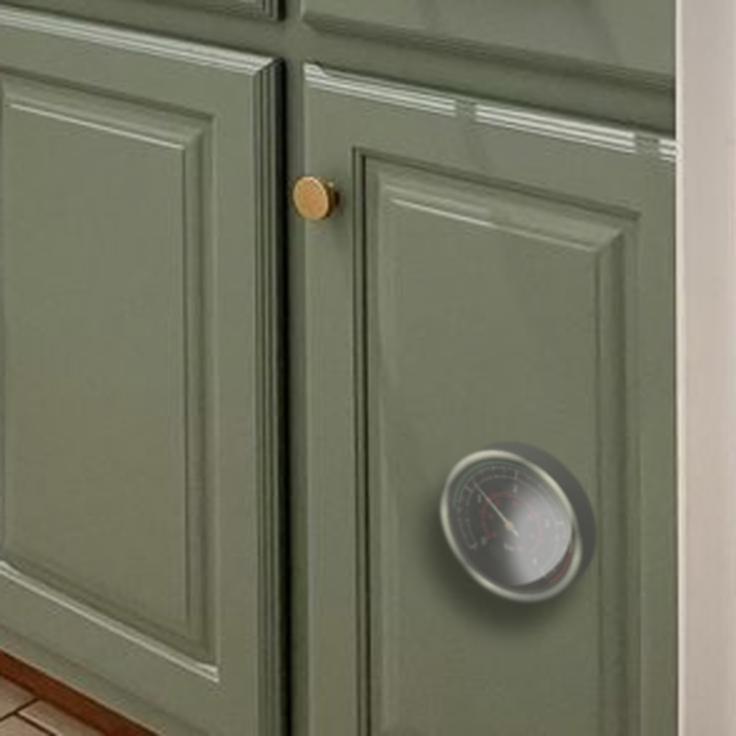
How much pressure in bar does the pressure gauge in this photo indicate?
1.2 bar
